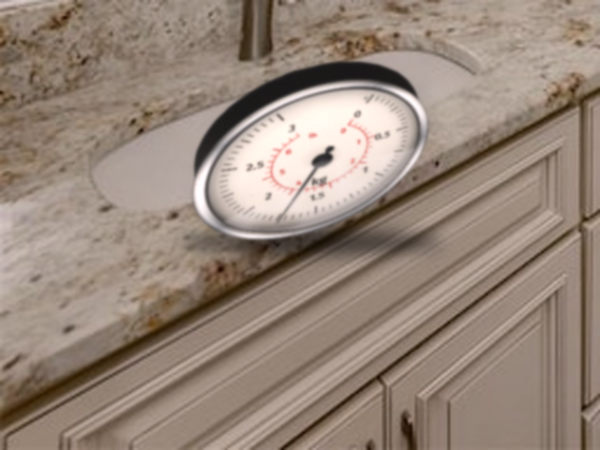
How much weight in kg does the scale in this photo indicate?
1.75 kg
